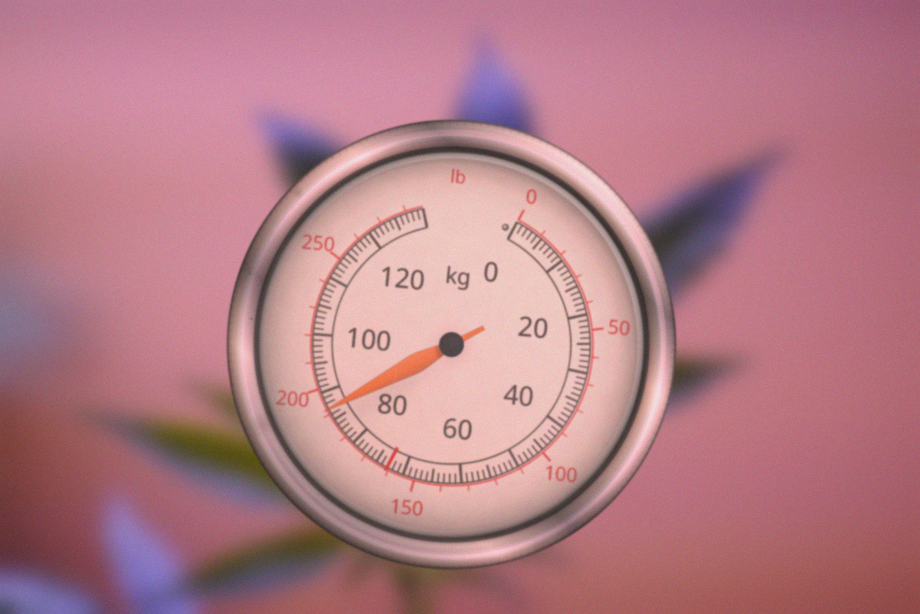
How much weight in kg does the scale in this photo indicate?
87 kg
